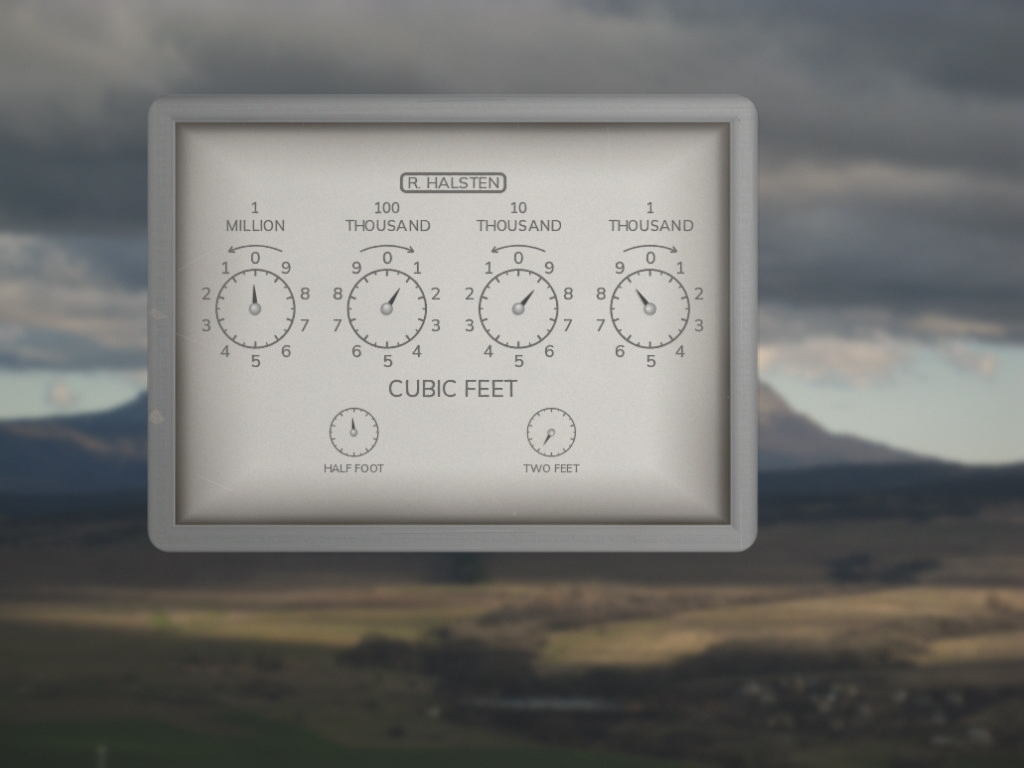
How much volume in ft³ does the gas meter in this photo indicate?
8900 ft³
